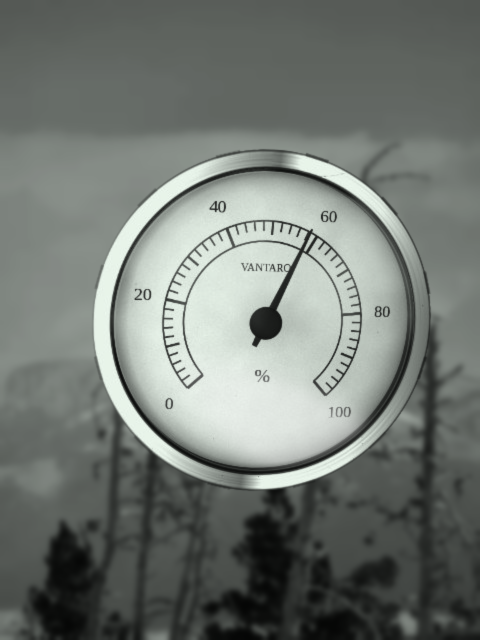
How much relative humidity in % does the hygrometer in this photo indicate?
58 %
